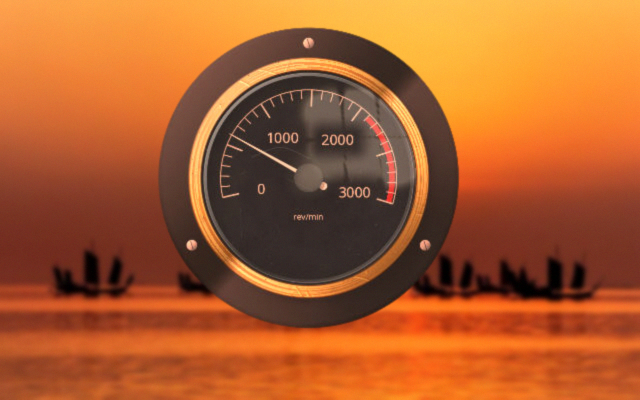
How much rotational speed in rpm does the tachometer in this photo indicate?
600 rpm
